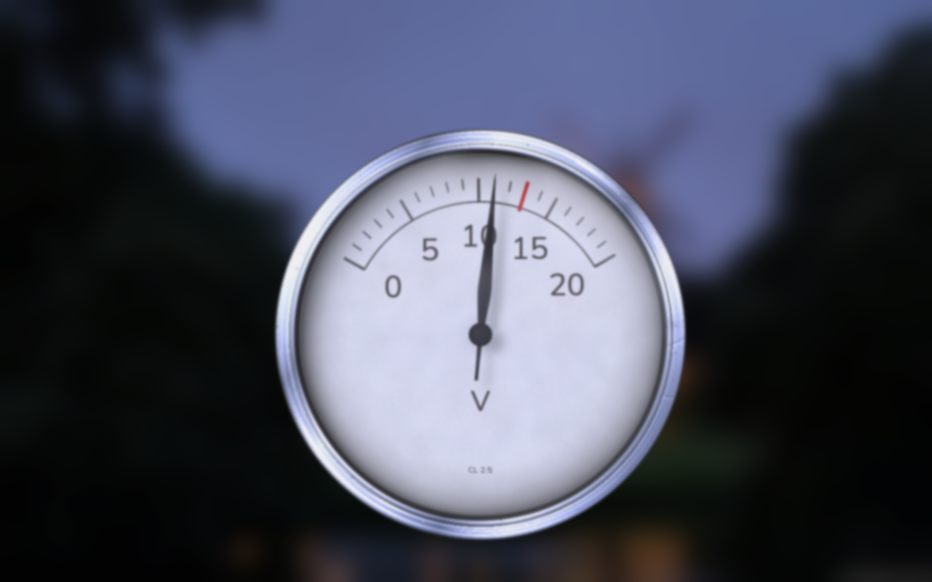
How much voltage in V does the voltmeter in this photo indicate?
11 V
